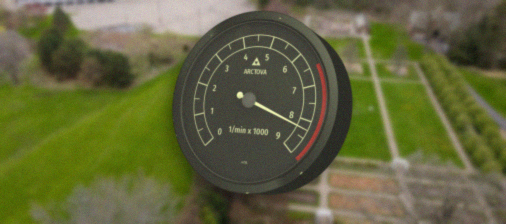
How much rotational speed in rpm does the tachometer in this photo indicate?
8250 rpm
